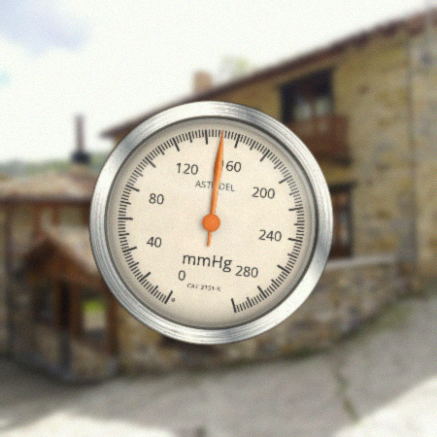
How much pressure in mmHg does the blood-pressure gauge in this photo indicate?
150 mmHg
